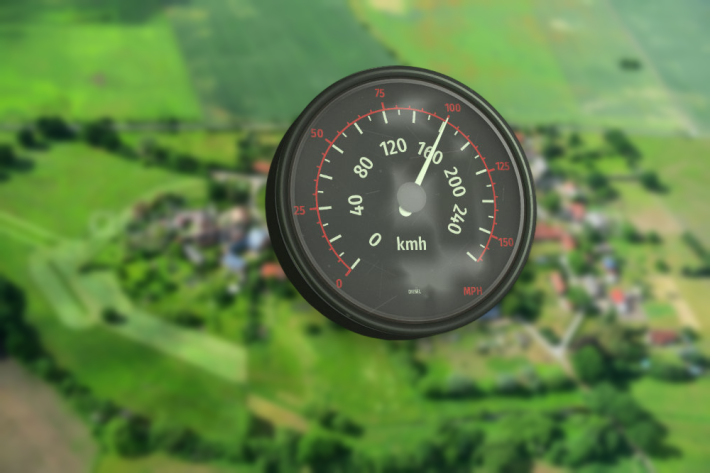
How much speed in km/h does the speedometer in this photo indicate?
160 km/h
